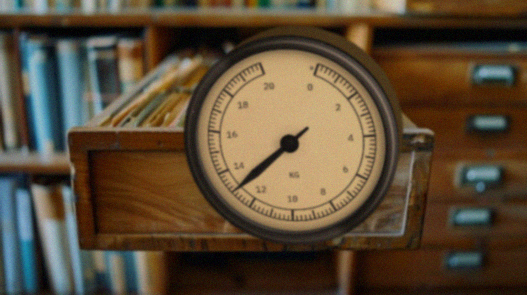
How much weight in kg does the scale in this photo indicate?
13 kg
